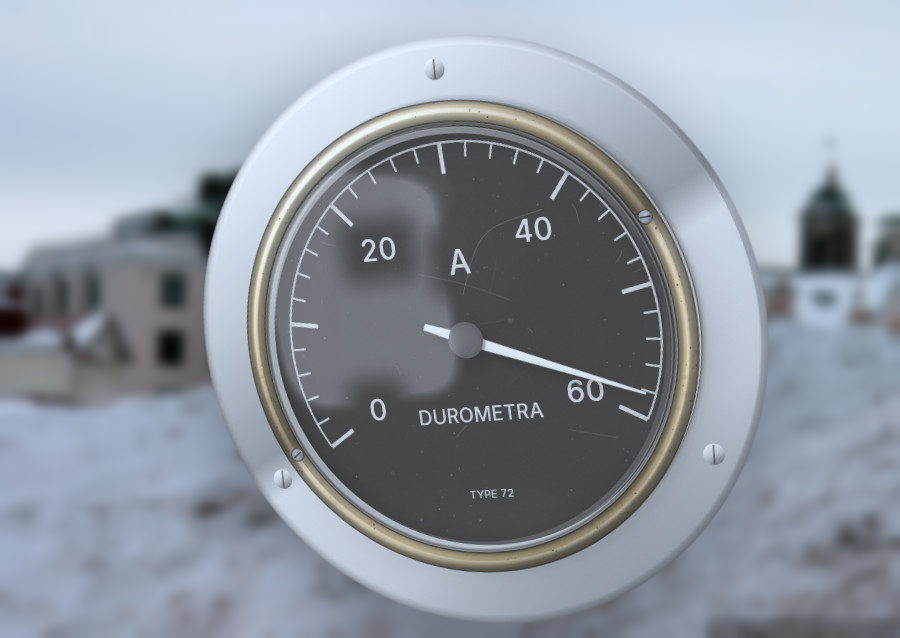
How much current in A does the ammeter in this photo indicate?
58 A
